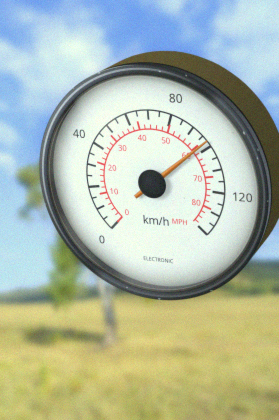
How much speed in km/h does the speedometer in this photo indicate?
97.5 km/h
